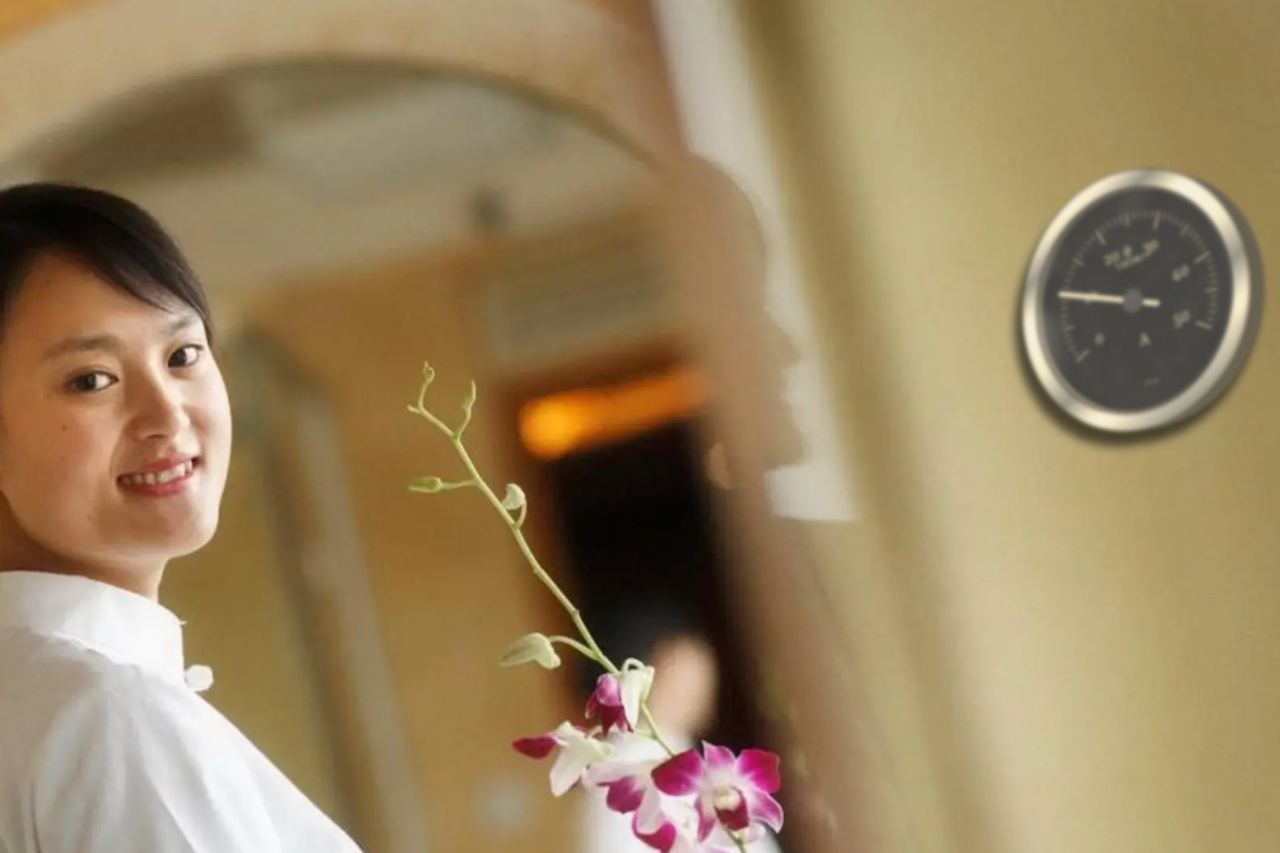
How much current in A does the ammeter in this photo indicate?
10 A
